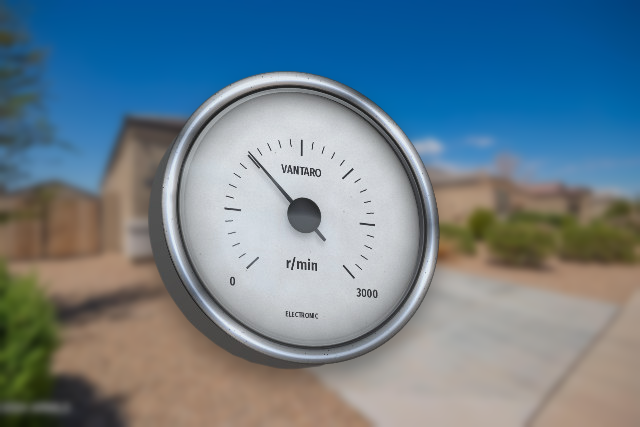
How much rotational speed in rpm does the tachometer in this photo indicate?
1000 rpm
